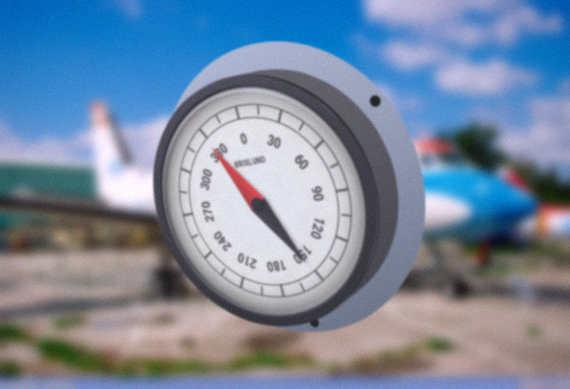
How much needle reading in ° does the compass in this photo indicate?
330 °
